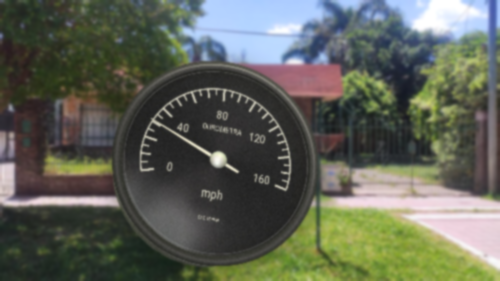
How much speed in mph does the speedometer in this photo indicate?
30 mph
